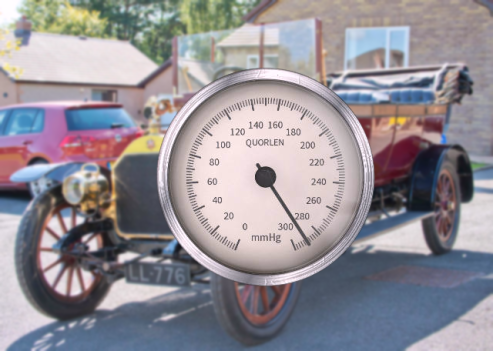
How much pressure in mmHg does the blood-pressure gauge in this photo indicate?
290 mmHg
